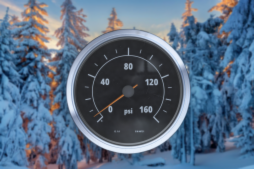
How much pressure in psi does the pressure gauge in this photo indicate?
5 psi
